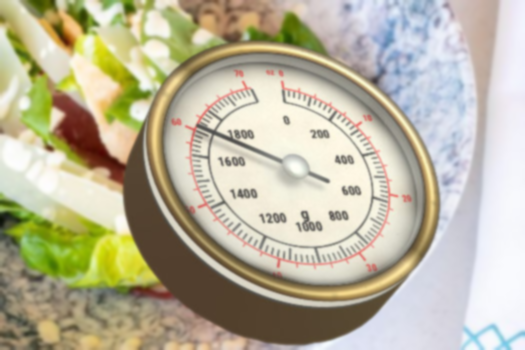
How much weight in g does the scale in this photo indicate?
1700 g
